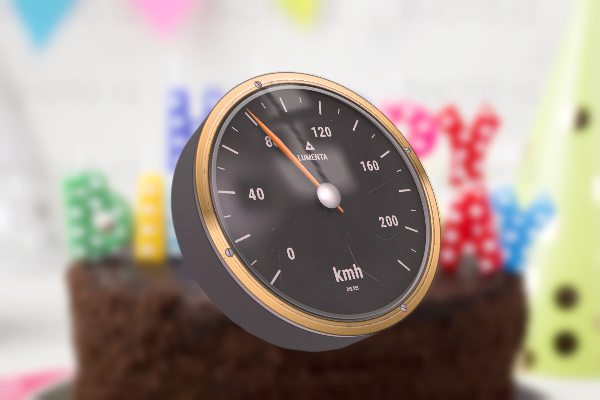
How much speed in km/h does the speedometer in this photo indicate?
80 km/h
